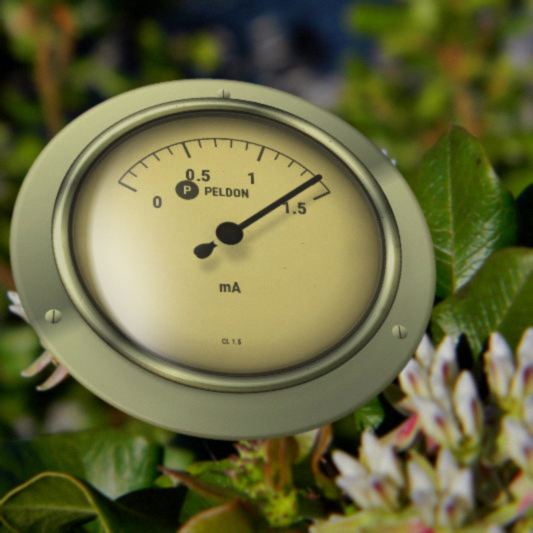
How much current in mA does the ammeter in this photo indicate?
1.4 mA
